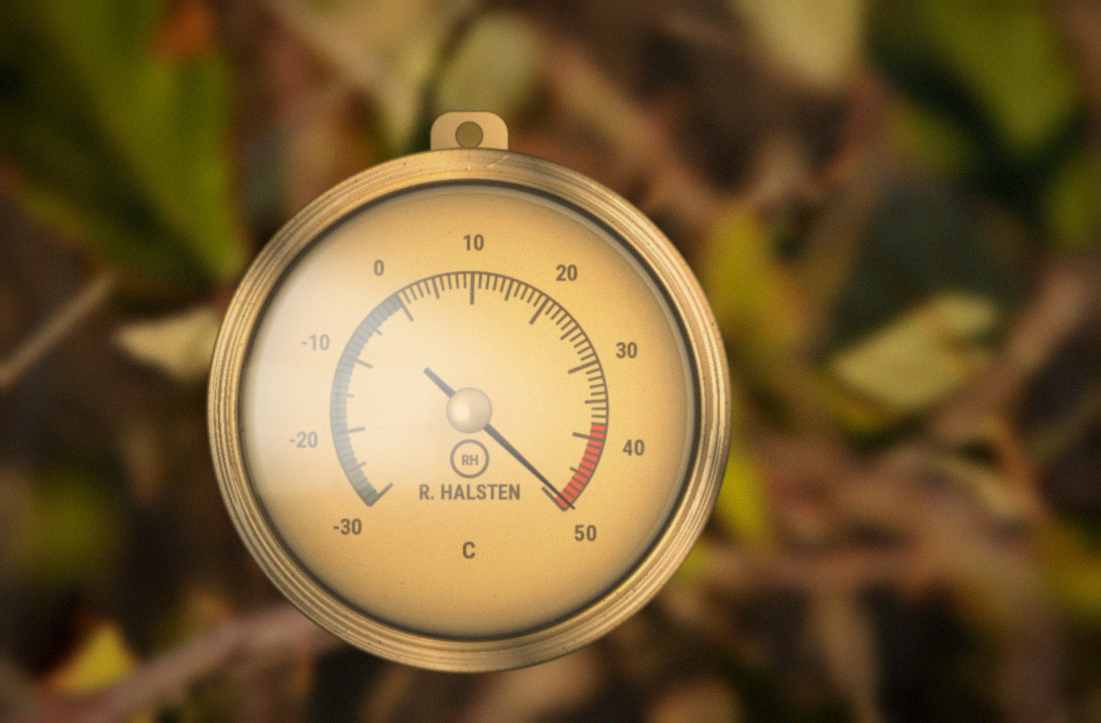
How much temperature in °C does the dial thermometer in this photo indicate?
49 °C
